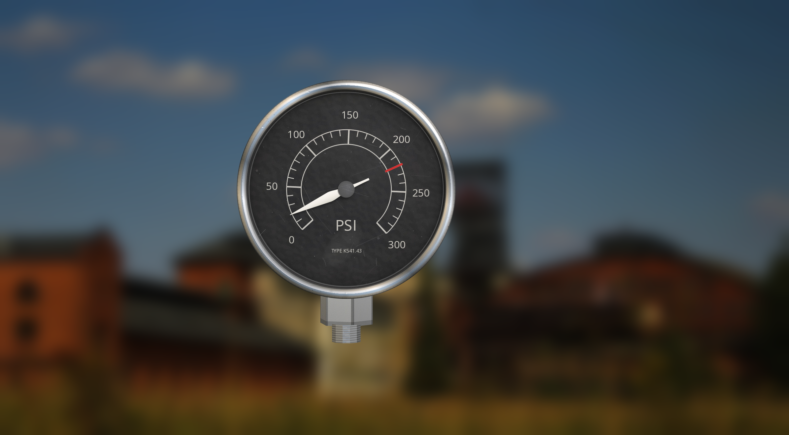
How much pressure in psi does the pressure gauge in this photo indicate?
20 psi
